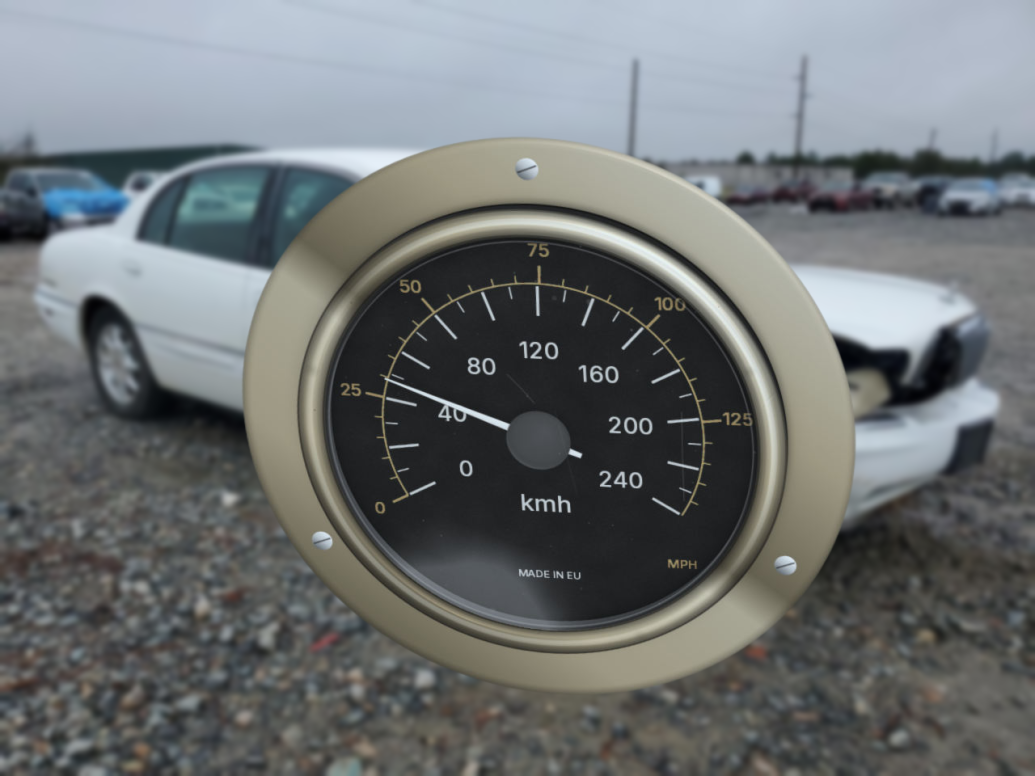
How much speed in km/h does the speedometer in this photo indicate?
50 km/h
